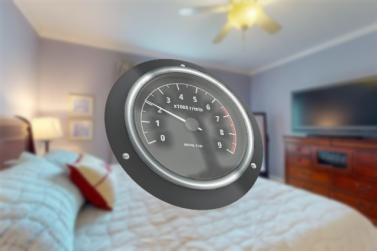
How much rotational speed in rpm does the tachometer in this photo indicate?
2000 rpm
